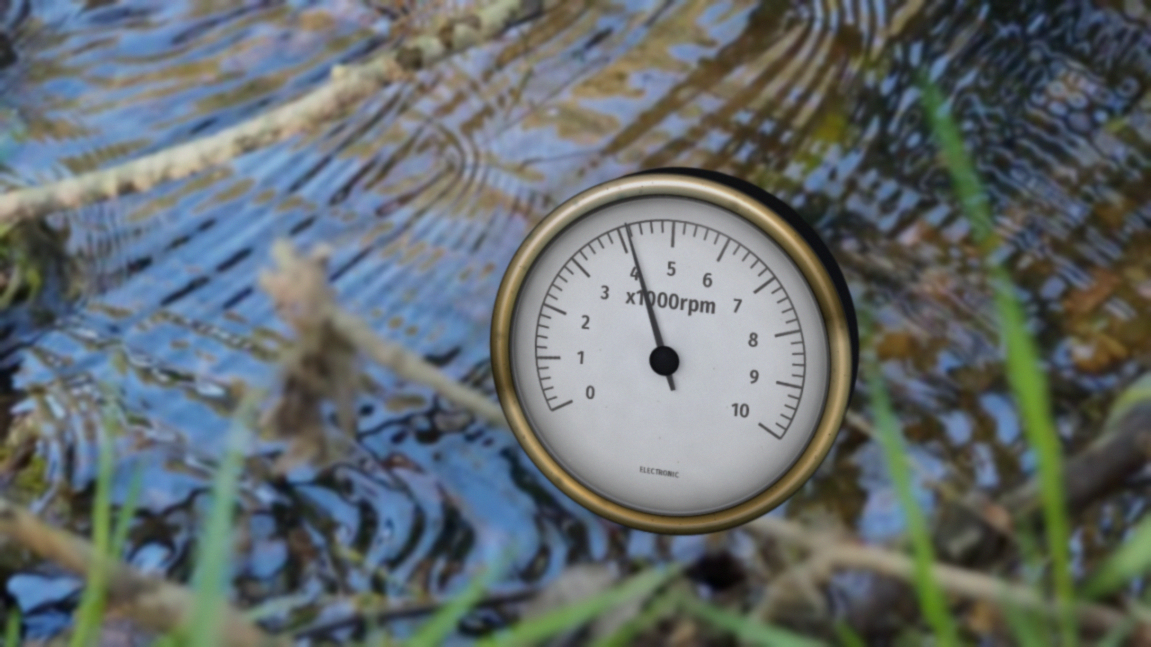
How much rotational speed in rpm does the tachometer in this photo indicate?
4200 rpm
